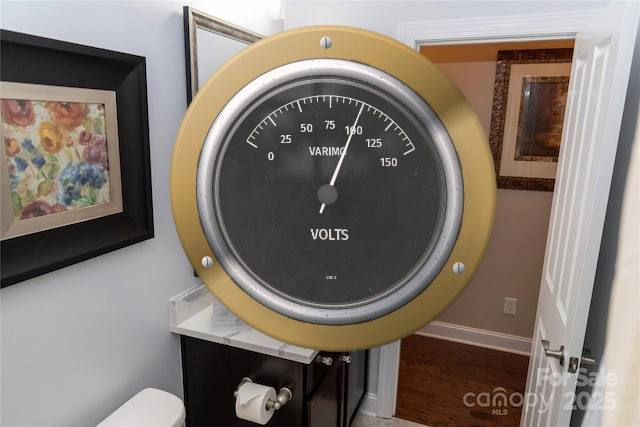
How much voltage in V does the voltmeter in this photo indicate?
100 V
